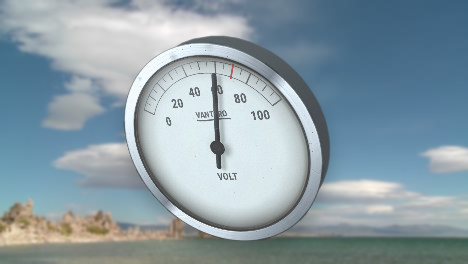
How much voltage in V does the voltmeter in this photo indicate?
60 V
